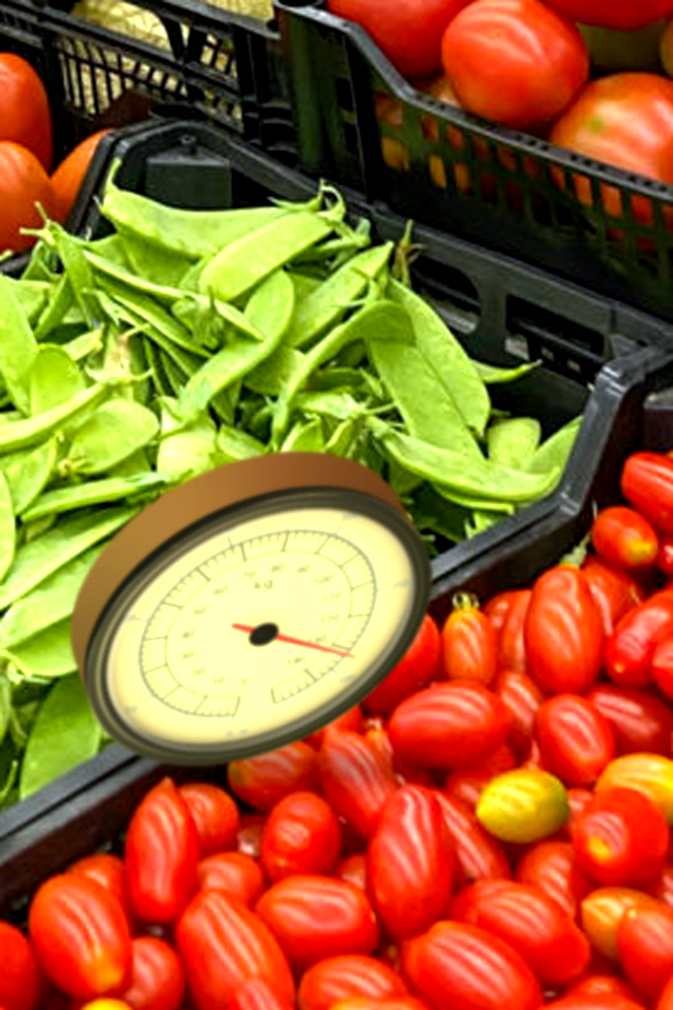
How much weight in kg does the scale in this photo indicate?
130 kg
